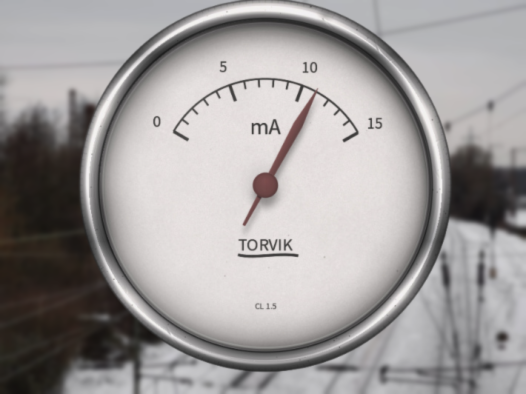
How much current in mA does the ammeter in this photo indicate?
11 mA
